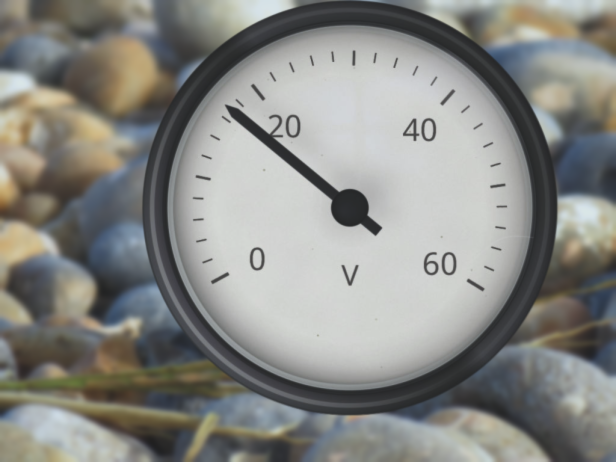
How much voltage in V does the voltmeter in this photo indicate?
17 V
